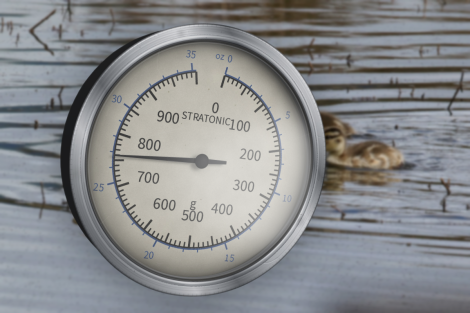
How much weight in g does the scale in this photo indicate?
760 g
